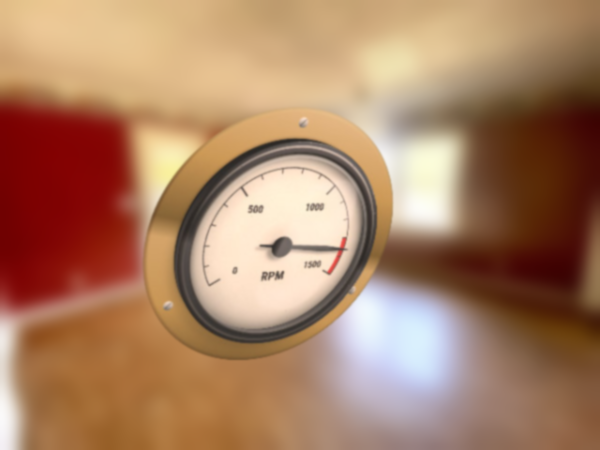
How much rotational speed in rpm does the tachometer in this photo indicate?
1350 rpm
